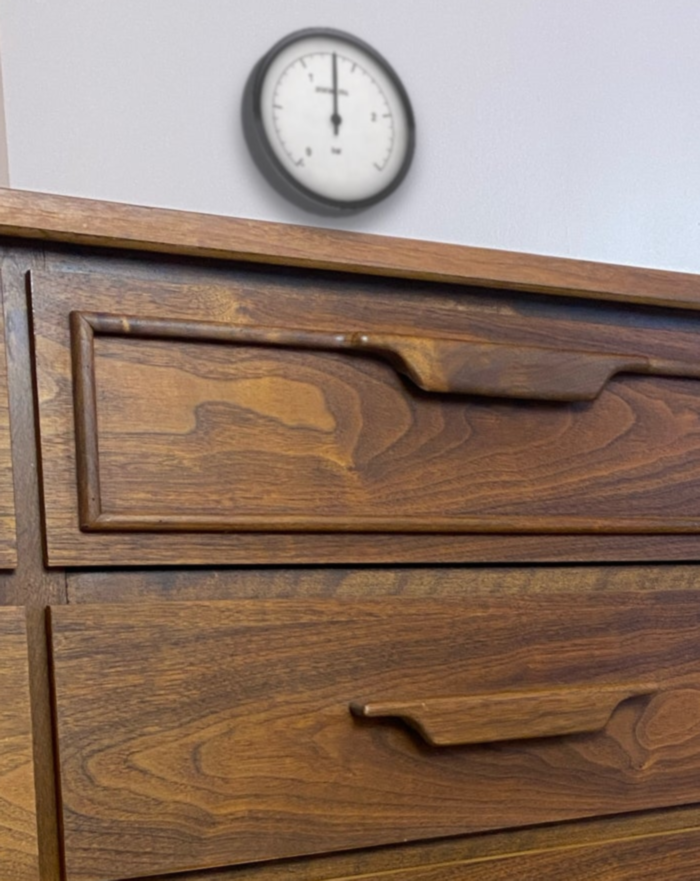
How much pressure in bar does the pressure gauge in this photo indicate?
1.3 bar
